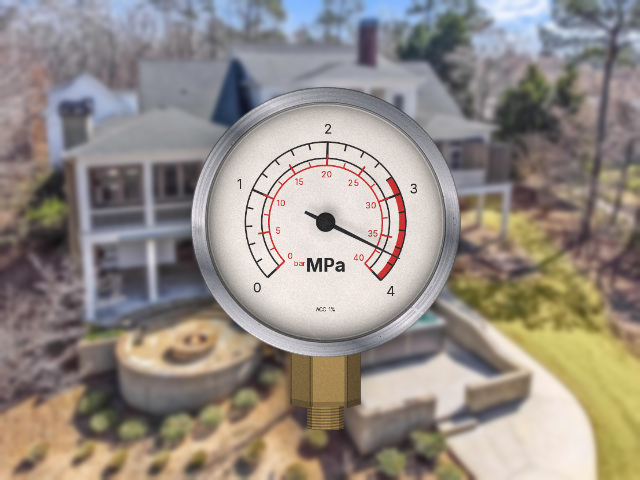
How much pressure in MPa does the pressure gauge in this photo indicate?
3.7 MPa
